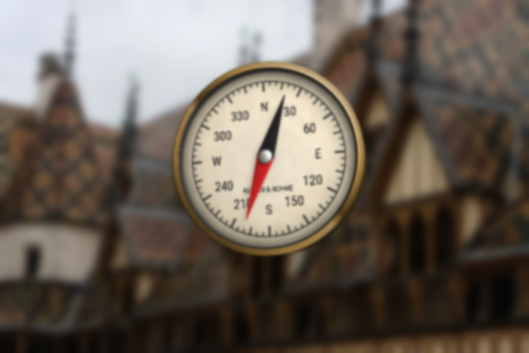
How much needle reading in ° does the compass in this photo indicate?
200 °
